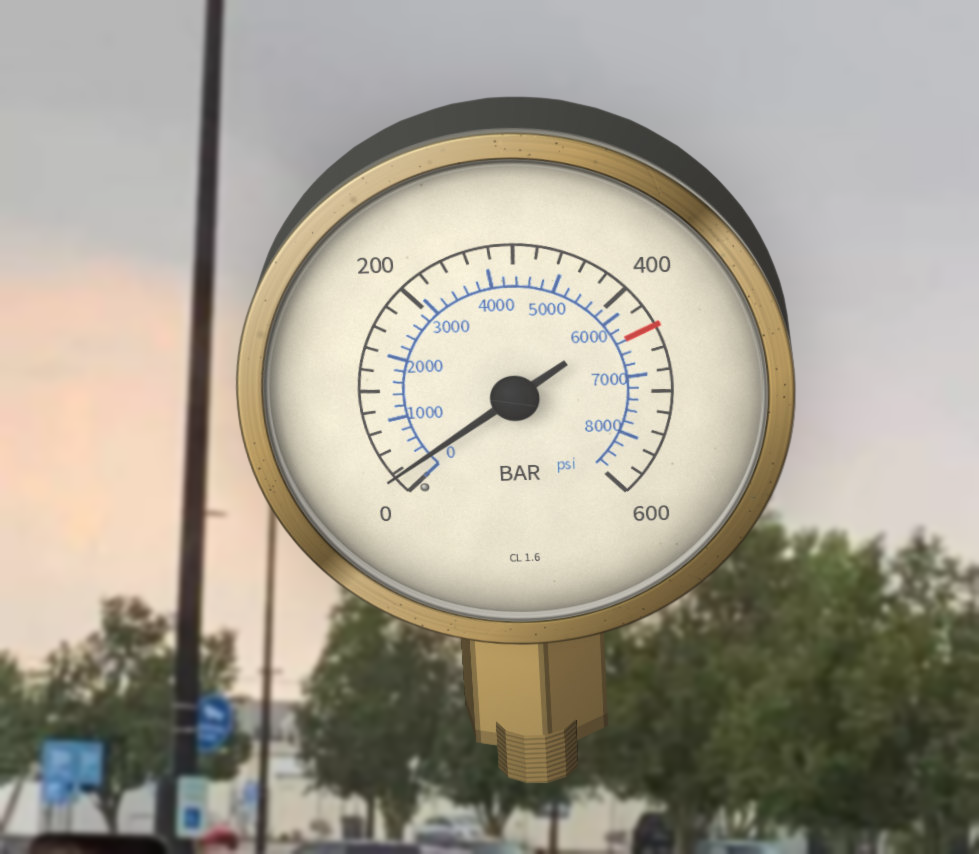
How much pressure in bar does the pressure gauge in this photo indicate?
20 bar
